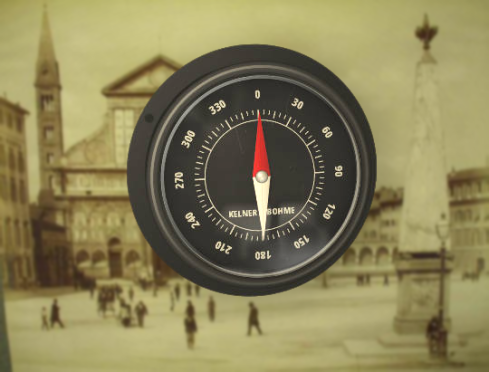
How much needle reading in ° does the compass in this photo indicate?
0 °
